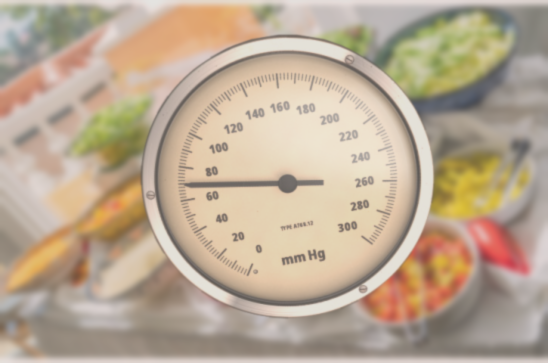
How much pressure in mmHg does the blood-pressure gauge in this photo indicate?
70 mmHg
